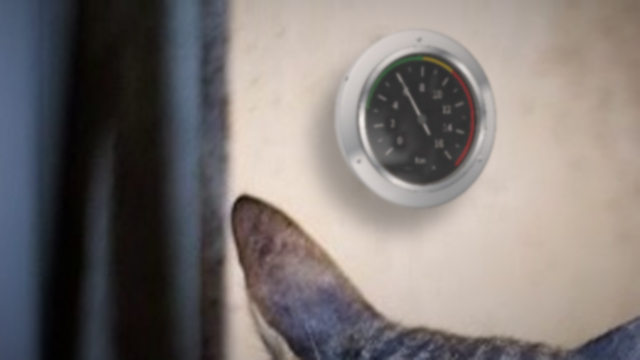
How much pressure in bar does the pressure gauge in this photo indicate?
6 bar
